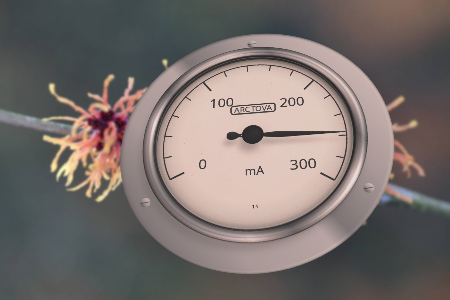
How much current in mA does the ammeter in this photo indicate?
260 mA
